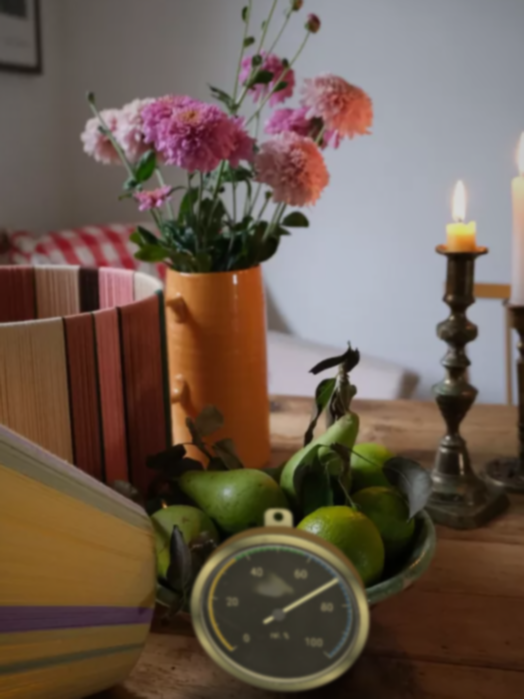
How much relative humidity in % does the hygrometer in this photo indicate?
70 %
